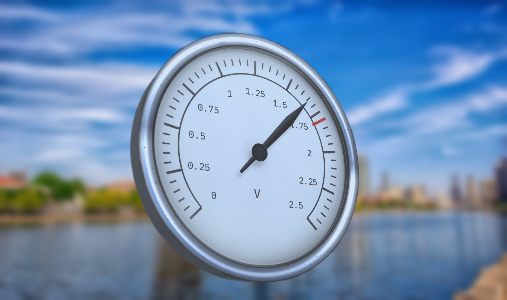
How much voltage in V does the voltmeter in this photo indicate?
1.65 V
